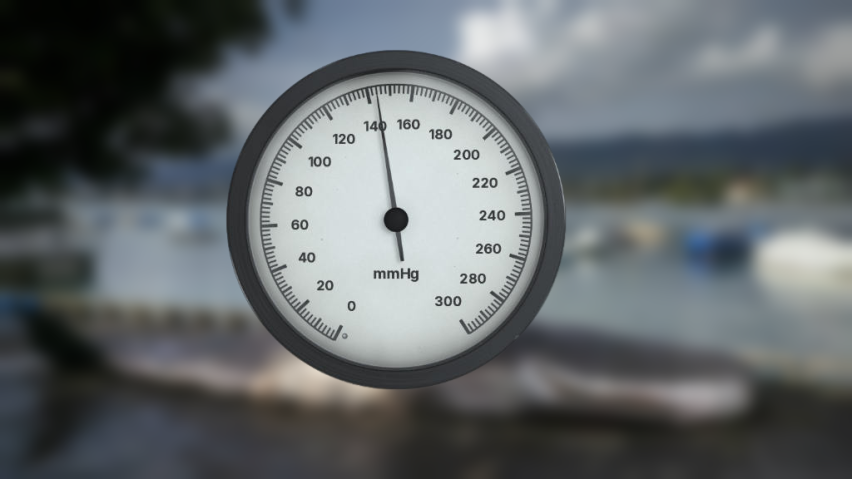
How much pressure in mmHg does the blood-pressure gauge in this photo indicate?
144 mmHg
